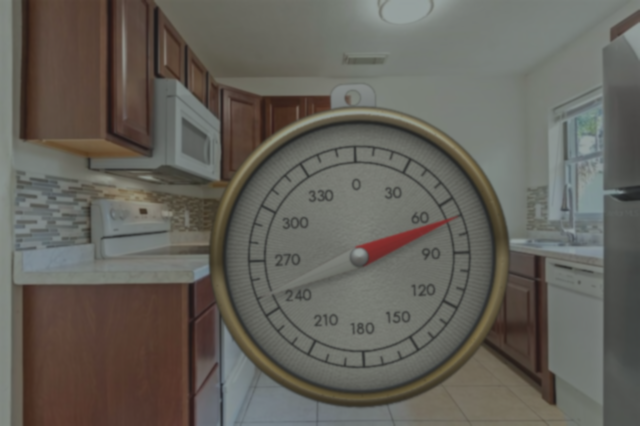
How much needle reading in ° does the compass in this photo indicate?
70 °
